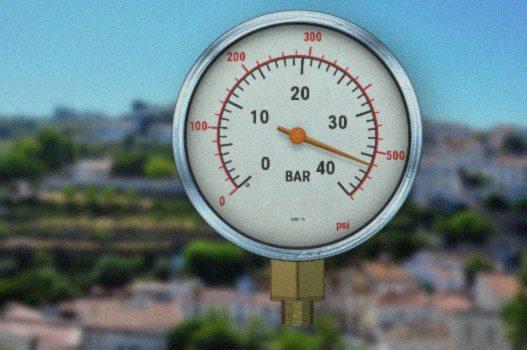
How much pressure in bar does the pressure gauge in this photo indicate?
36 bar
